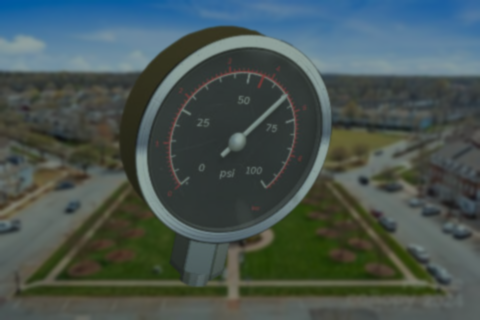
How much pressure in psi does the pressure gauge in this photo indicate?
65 psi
